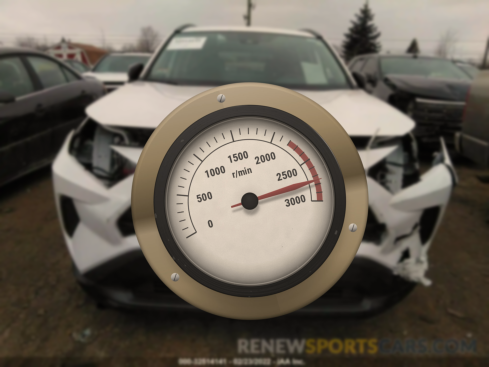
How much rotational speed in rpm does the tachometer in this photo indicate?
2750 rpm
